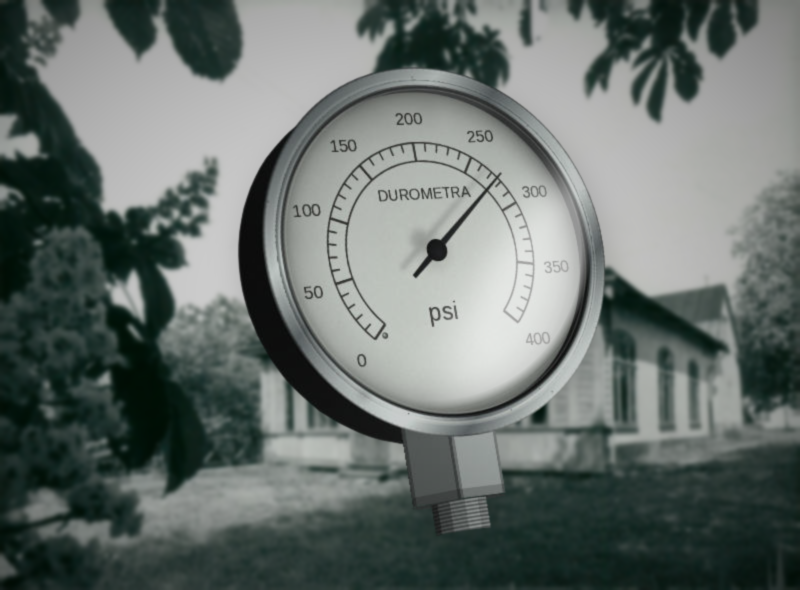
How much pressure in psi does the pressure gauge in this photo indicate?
275 psi
